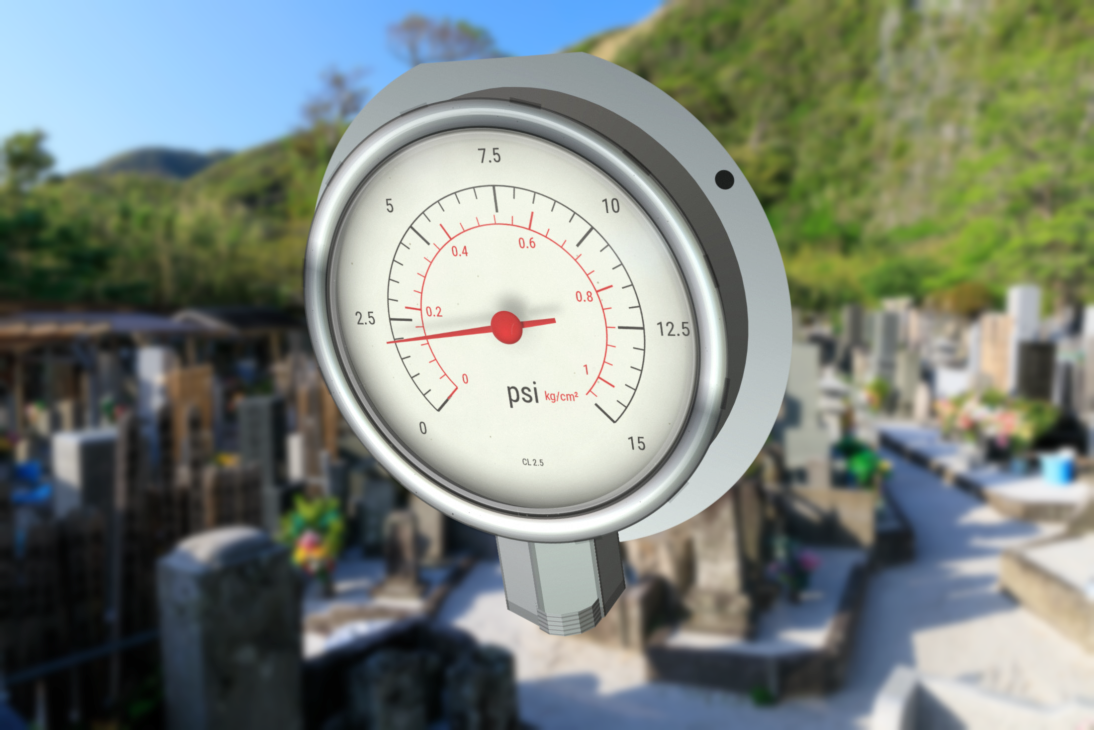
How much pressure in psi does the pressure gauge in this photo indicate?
2 psi
